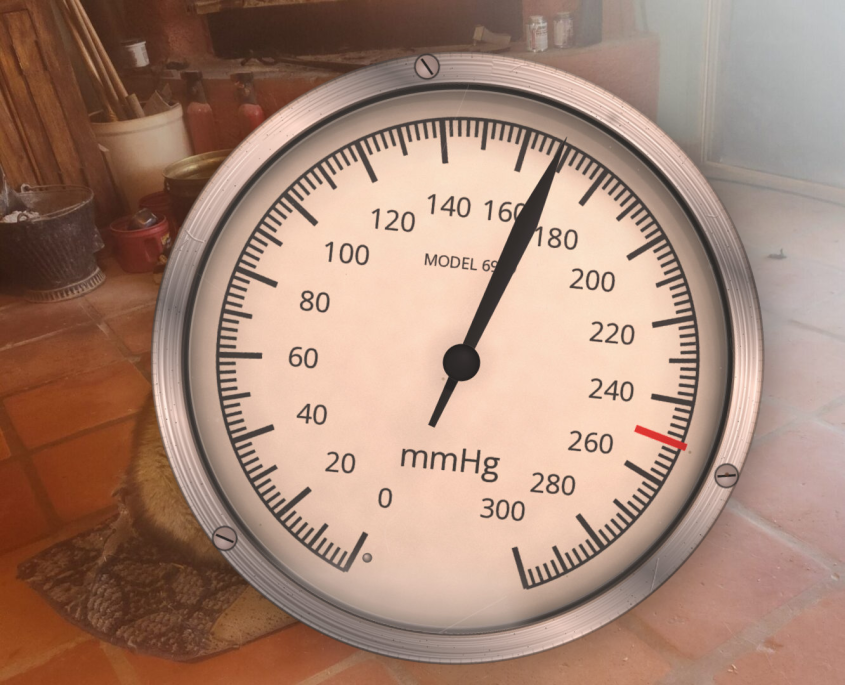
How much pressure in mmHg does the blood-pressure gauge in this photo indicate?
168 mmHg
